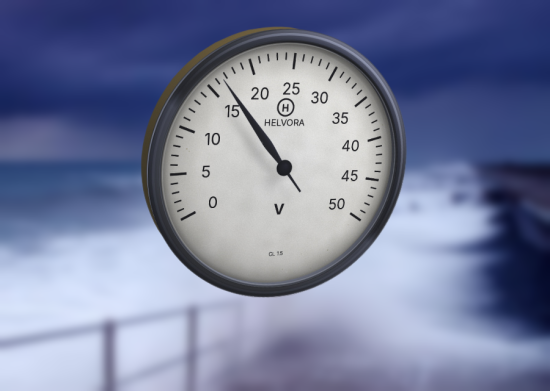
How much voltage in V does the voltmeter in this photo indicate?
16.5 V
